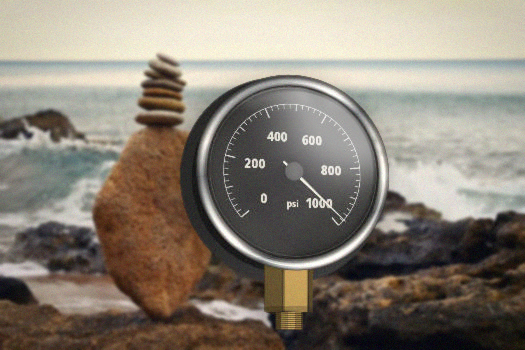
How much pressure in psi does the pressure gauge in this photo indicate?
980 psi
